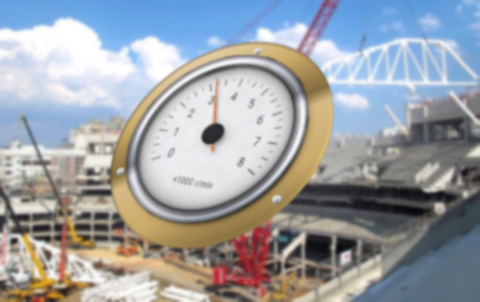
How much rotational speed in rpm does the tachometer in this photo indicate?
3250 rpm
